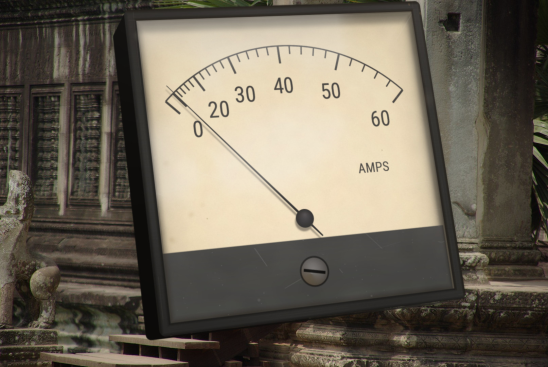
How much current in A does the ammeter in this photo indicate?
10 A
